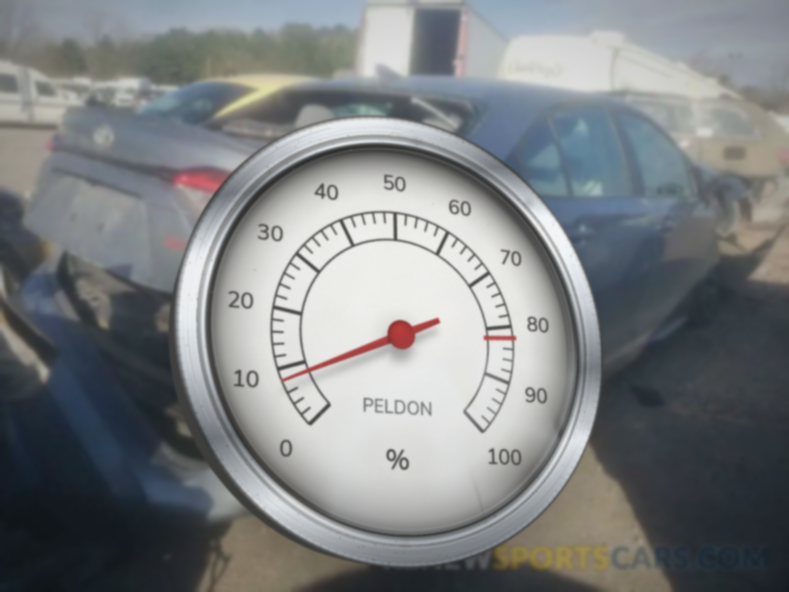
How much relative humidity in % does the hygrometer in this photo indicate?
8 %
